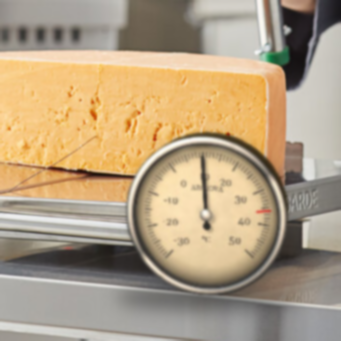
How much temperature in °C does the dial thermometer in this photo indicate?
10 °C
